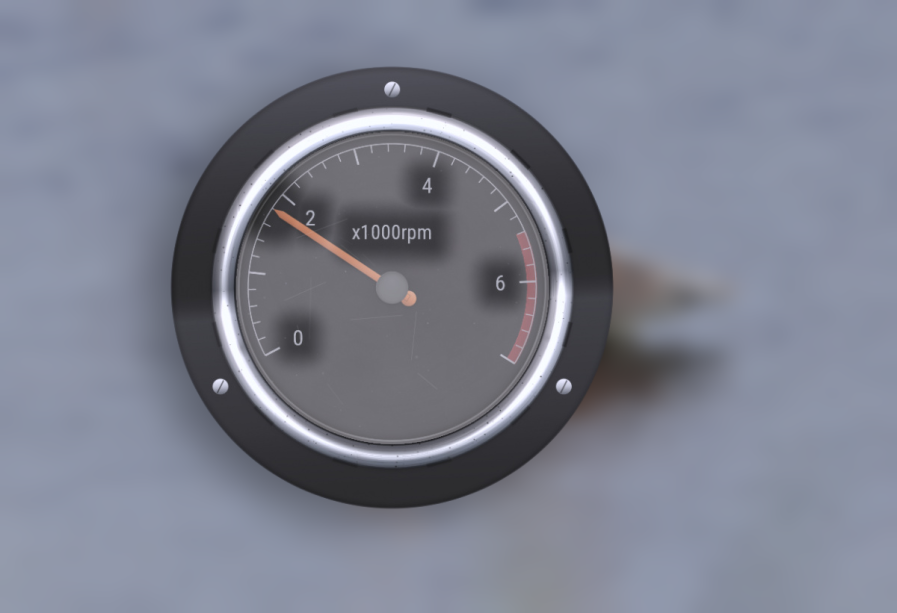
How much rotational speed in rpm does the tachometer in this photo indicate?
1800 rpm
